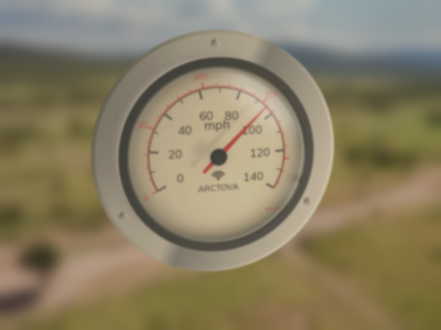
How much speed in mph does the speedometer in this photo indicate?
95 mph
